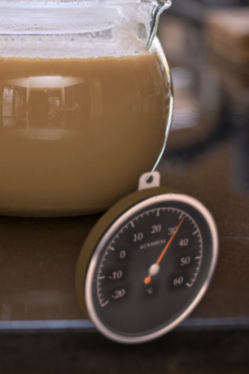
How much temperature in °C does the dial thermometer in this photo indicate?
30 °C
